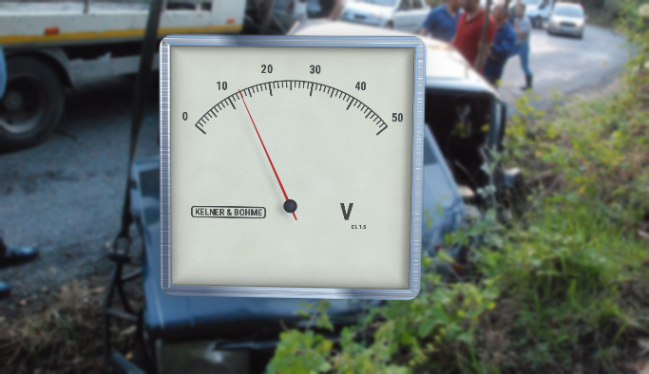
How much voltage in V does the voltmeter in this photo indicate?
13 V
